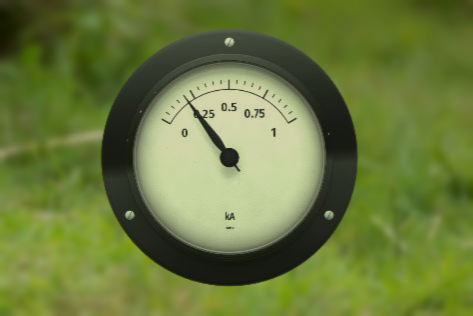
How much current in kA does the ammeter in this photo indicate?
0.2 kA
